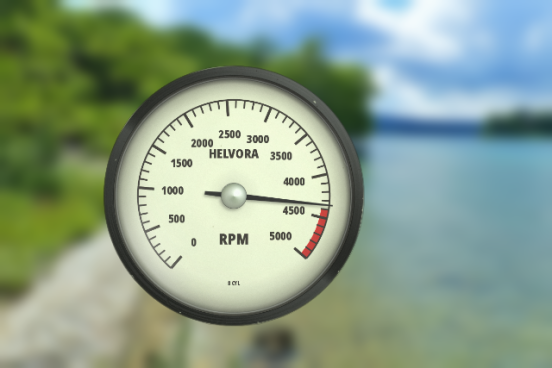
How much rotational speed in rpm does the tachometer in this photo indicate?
4350 rpm
